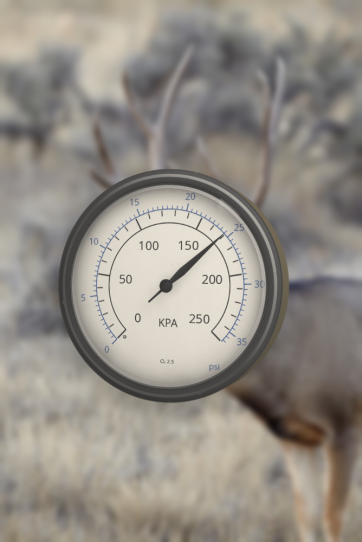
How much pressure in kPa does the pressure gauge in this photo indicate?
170 kPa
